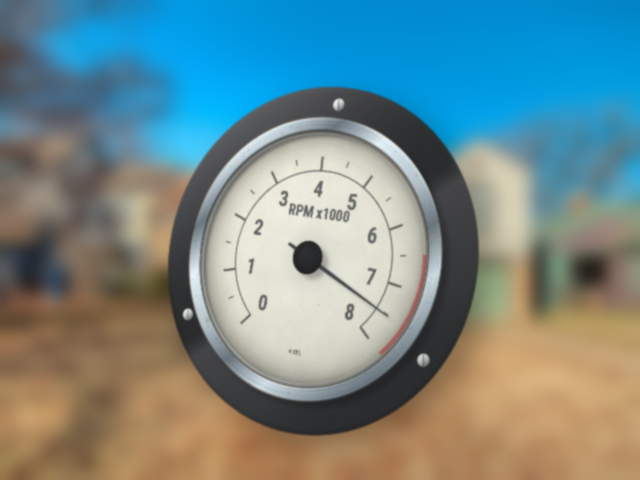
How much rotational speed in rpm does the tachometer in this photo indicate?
7500 rpm
